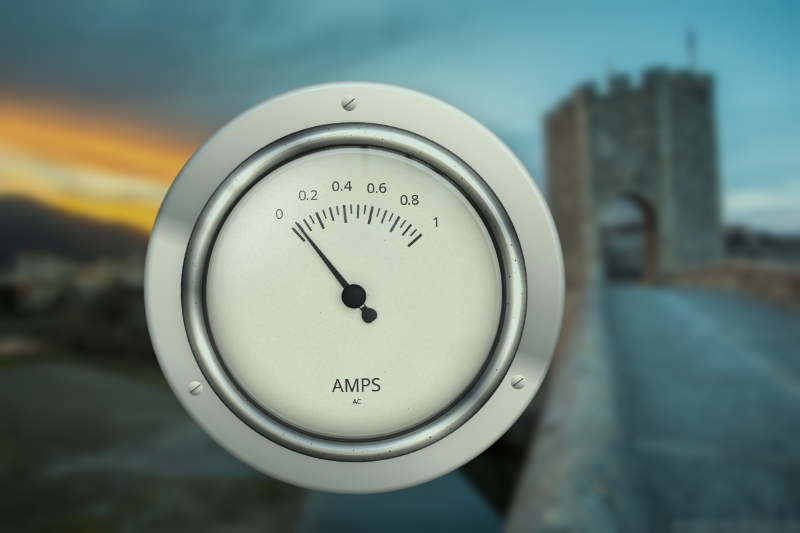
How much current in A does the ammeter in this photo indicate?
0.05 A
